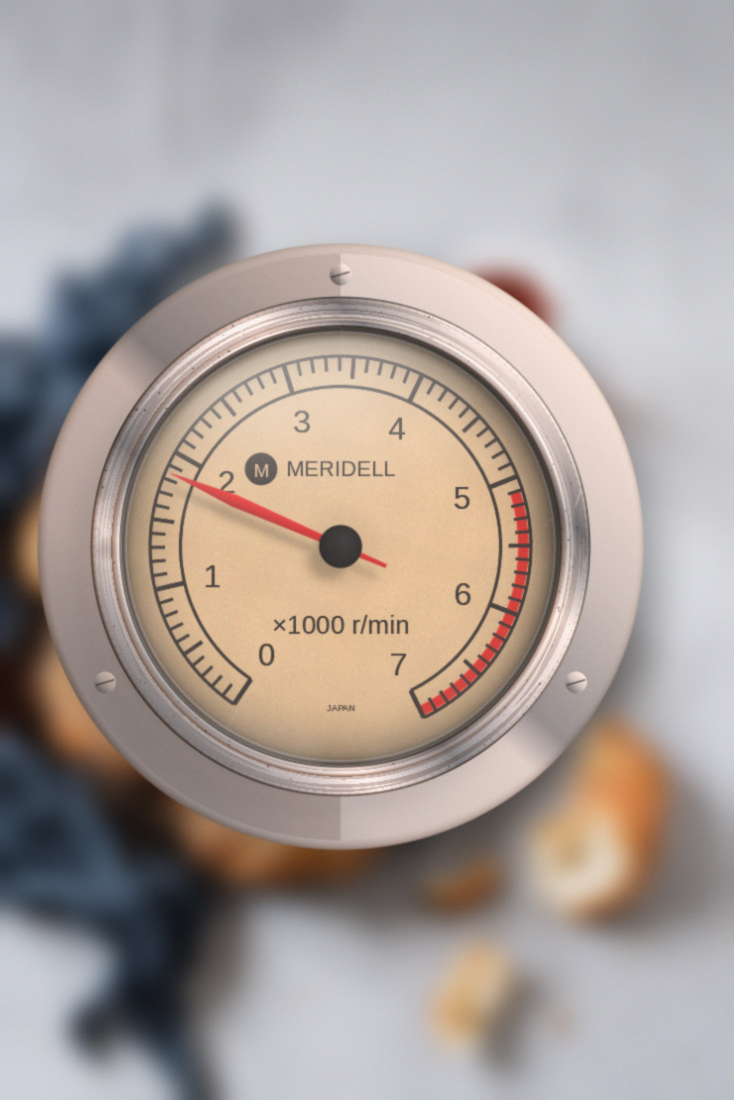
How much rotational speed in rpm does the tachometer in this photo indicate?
1850 rpm
